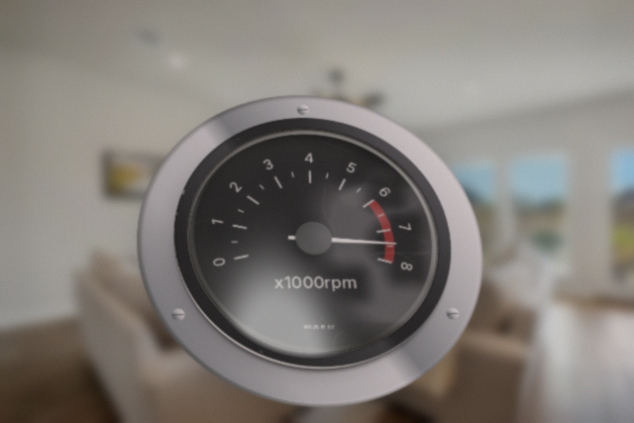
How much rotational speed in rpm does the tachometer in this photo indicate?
7500 rpm
